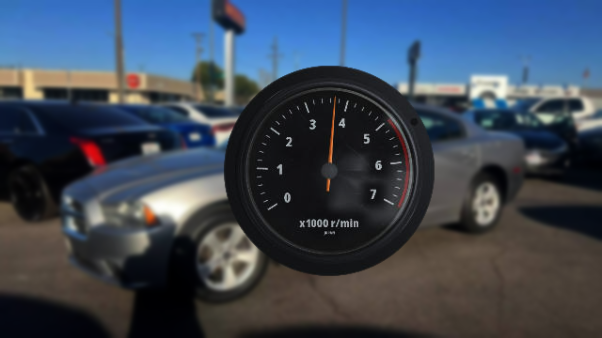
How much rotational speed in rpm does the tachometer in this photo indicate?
3700 rpm
